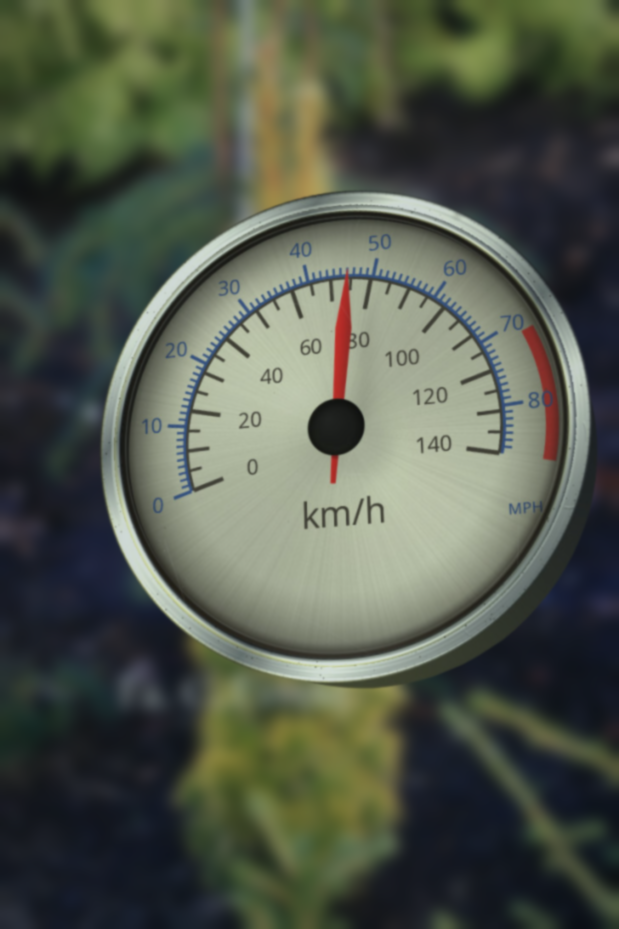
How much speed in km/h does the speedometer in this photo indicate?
75 km/h
